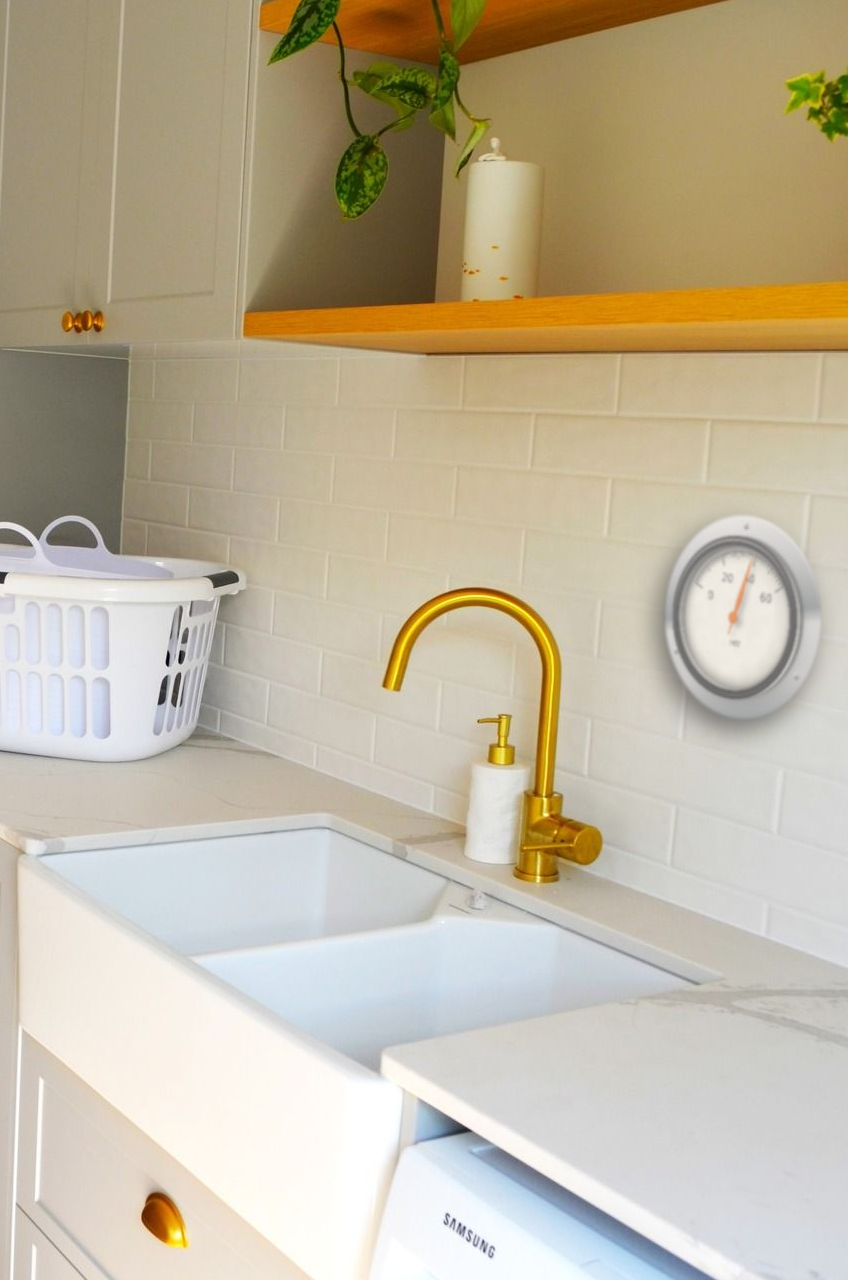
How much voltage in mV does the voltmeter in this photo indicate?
40 mV
